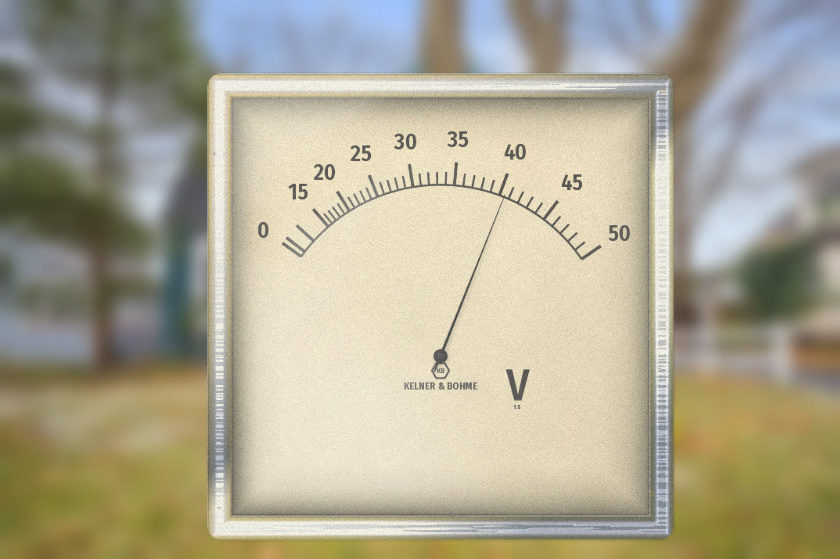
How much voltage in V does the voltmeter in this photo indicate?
40.5 V
